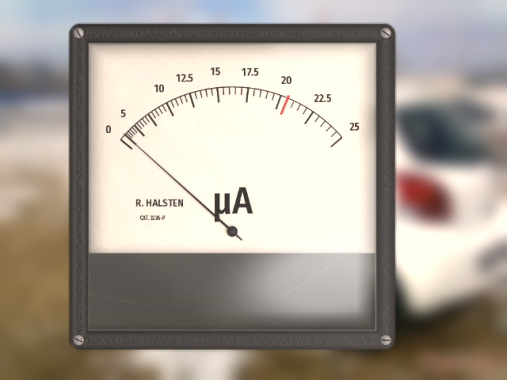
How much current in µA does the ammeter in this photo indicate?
2.5 µA
